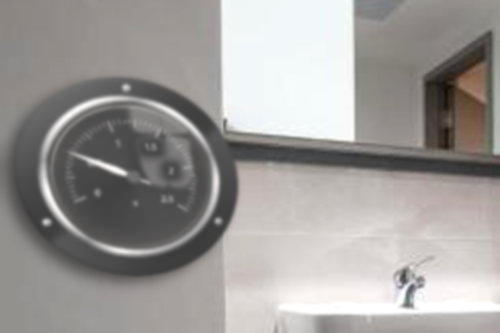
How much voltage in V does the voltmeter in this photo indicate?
0.5 V
